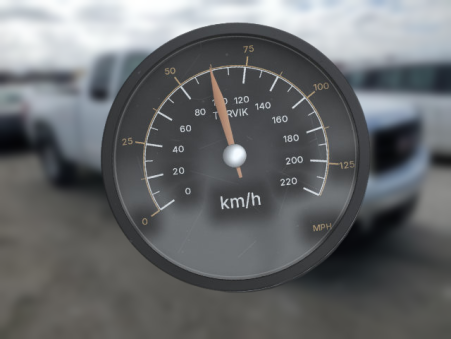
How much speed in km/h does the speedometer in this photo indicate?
100 km/h
